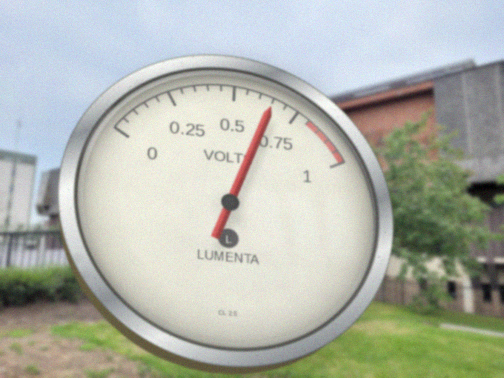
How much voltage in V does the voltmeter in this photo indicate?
0.65 V
